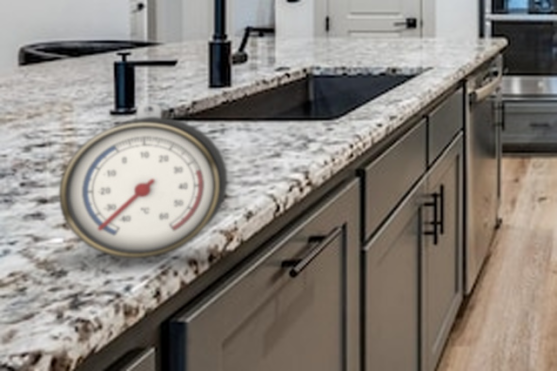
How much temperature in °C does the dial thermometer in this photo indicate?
-35 °C
